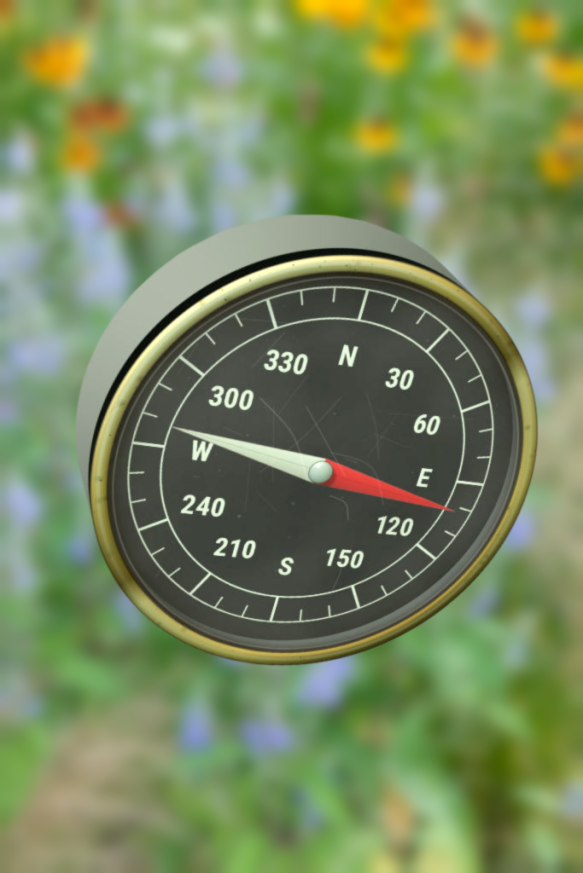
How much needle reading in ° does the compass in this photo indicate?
100 °
